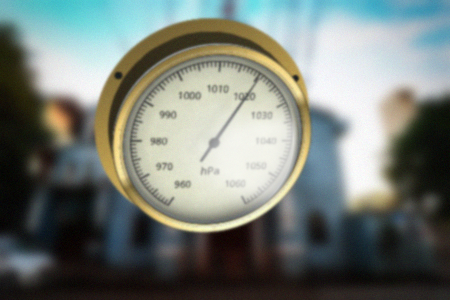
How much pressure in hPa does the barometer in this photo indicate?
1020 hPa
